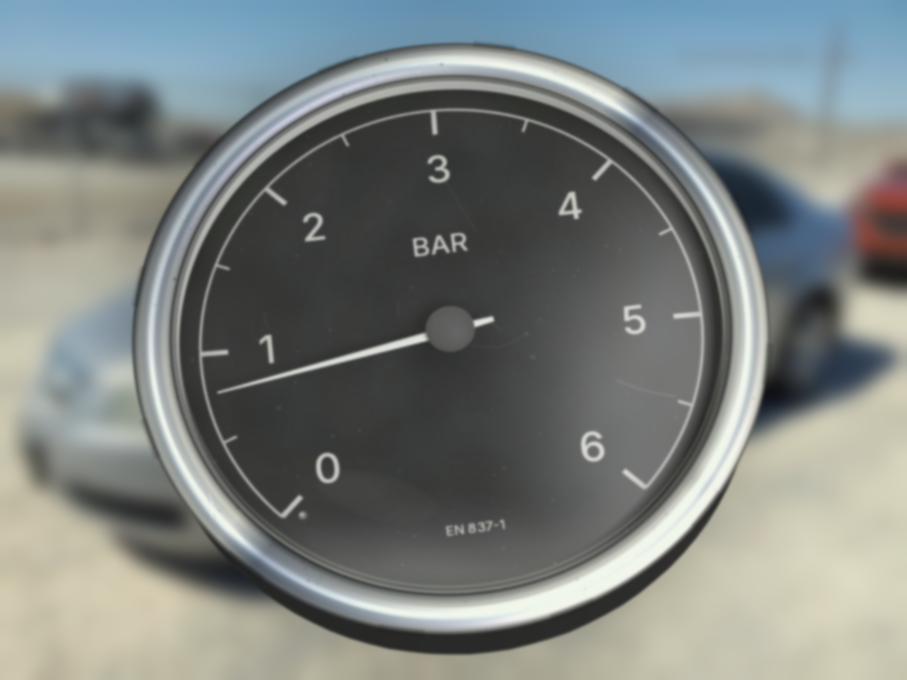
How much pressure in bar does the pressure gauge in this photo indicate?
0.75 bar
